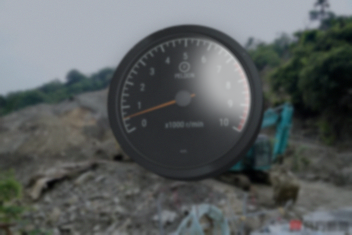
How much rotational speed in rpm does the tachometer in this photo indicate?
500 rpm
